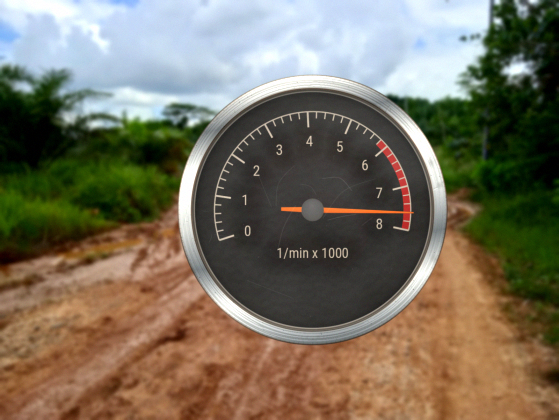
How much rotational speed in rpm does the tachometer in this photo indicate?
7600 rpm
